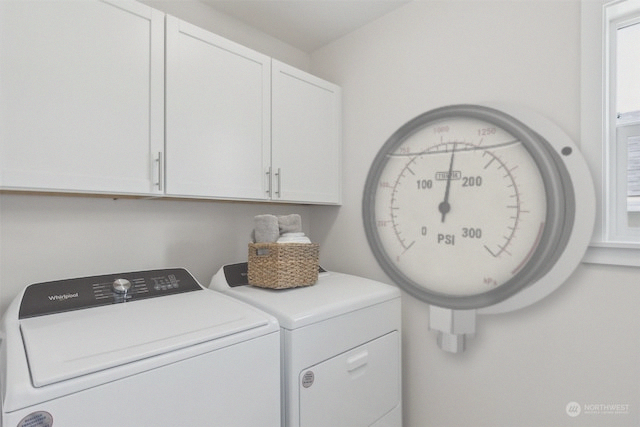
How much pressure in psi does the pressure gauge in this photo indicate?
160 psi
